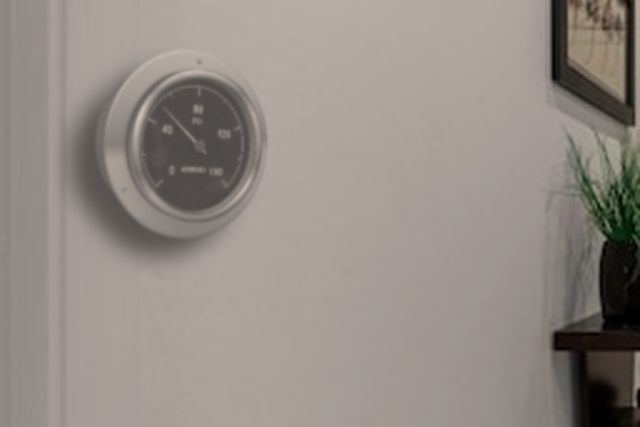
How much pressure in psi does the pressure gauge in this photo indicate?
50 psi
